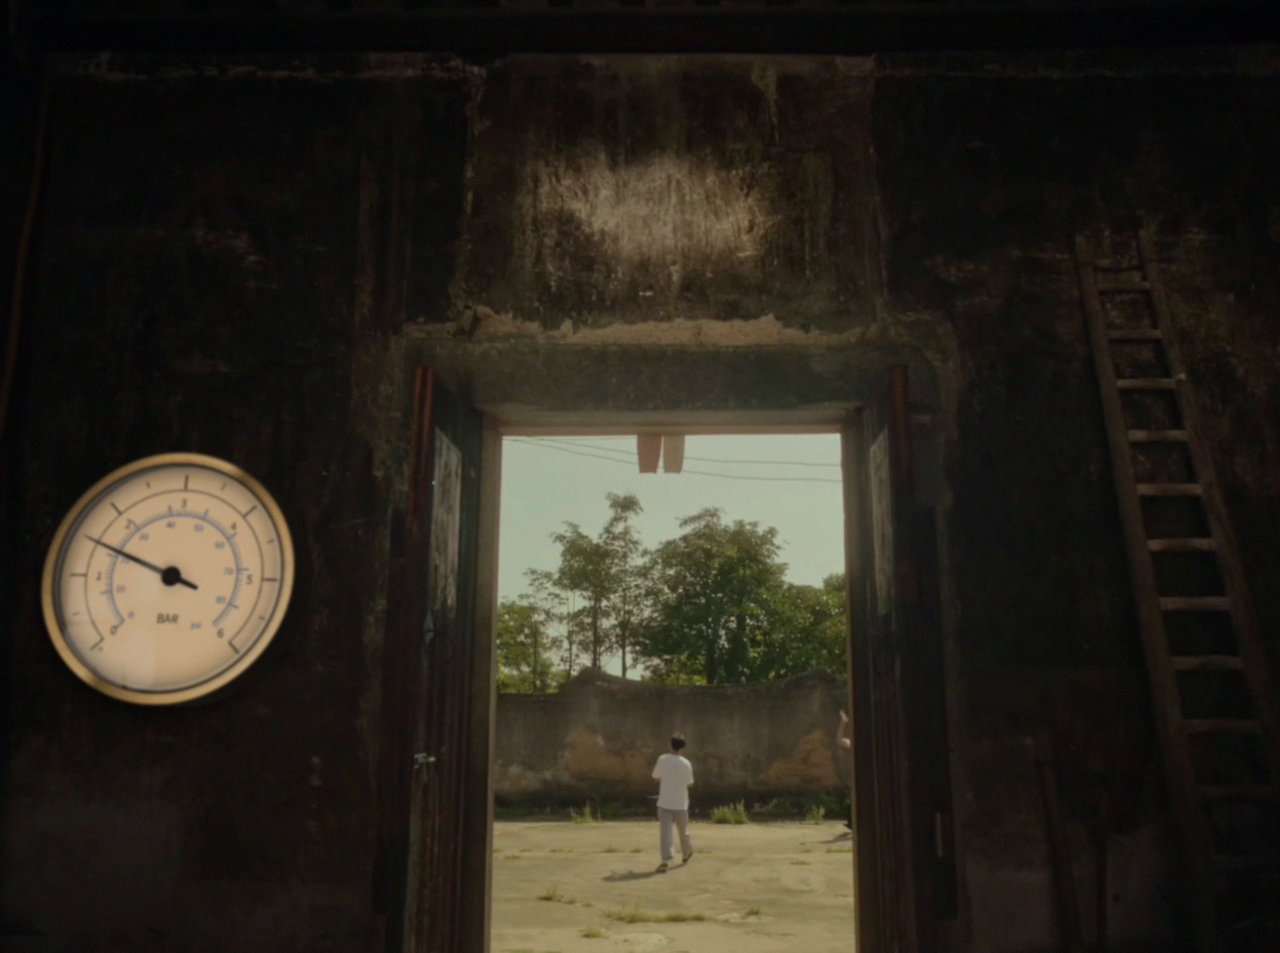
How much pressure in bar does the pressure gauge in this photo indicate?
1.5 bar
